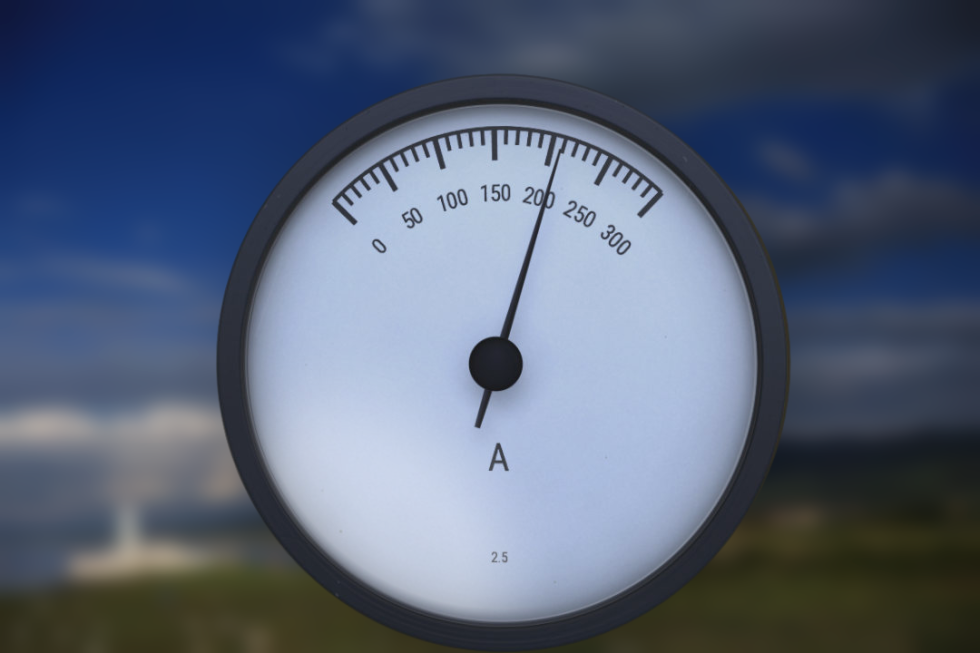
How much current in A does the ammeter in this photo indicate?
210 A
